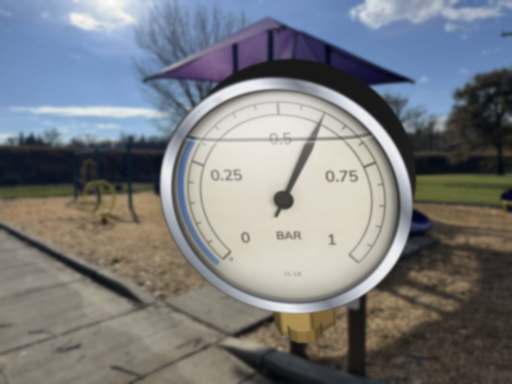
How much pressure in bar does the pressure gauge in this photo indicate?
0.6 bar
